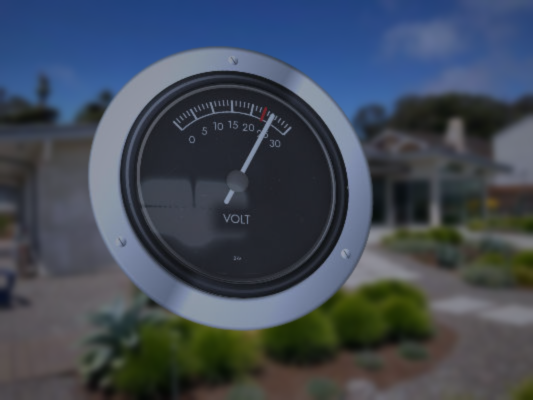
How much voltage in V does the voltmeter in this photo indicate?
25 V
